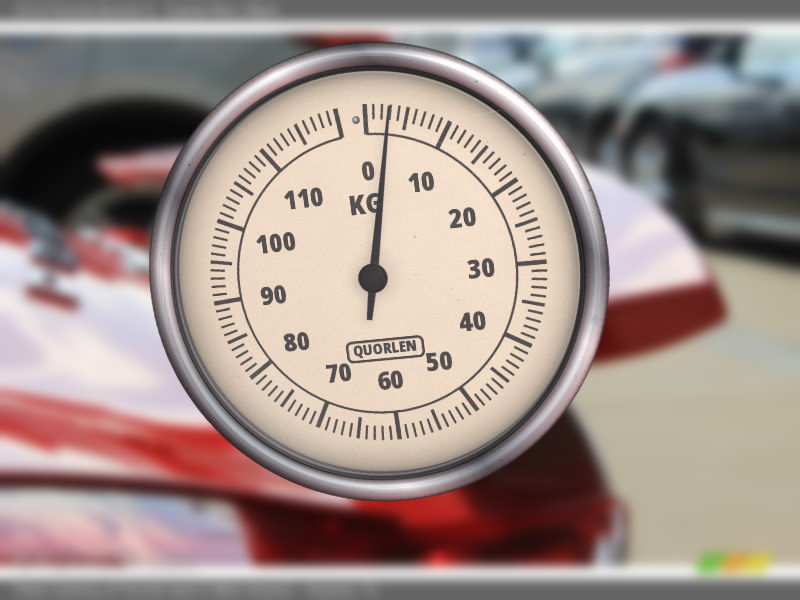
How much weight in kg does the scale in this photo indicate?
3 kg
